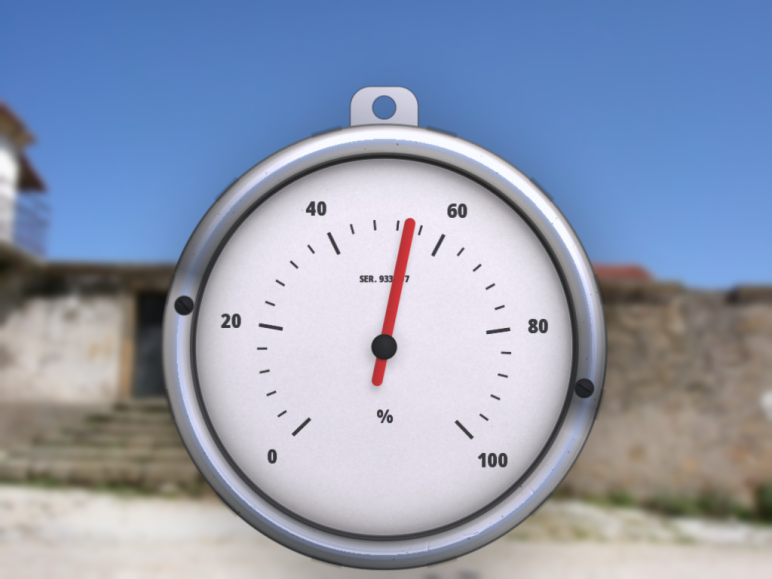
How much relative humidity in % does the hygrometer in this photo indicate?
54 %
